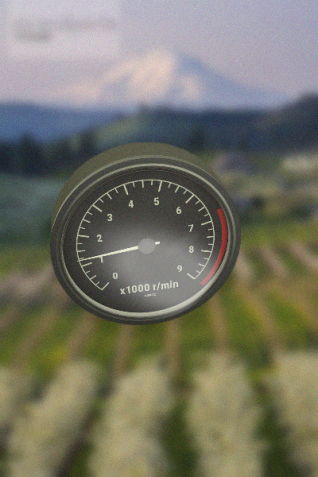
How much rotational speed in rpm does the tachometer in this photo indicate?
1250 rpm
